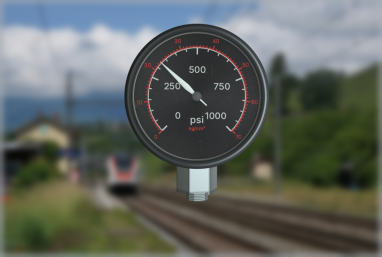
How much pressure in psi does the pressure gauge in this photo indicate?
325 psi
